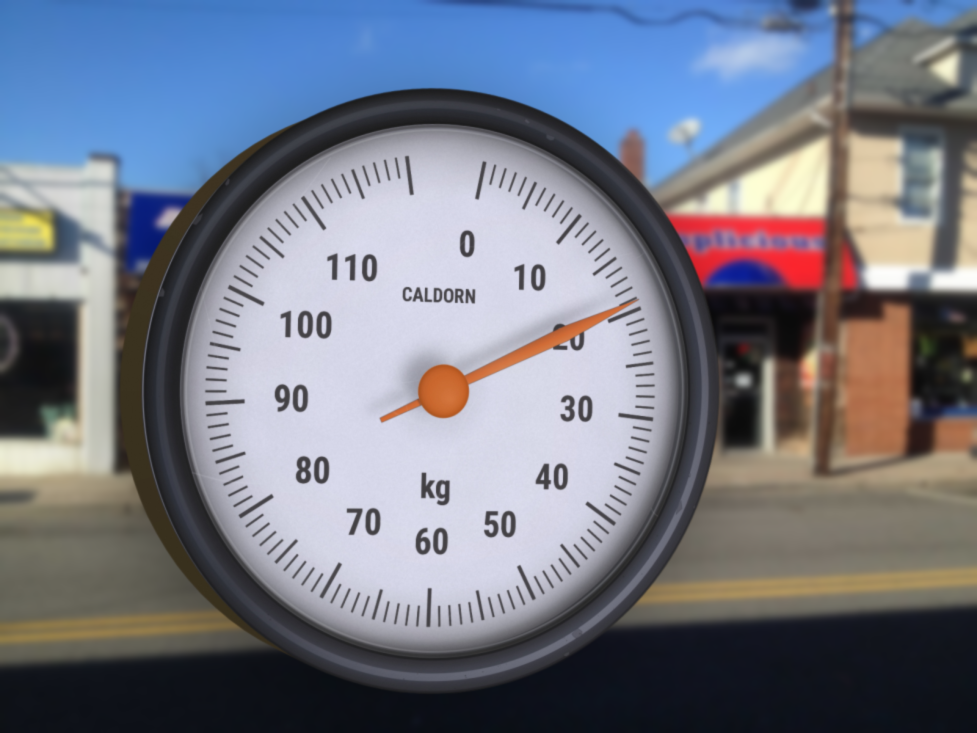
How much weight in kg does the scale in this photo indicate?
19 kg
